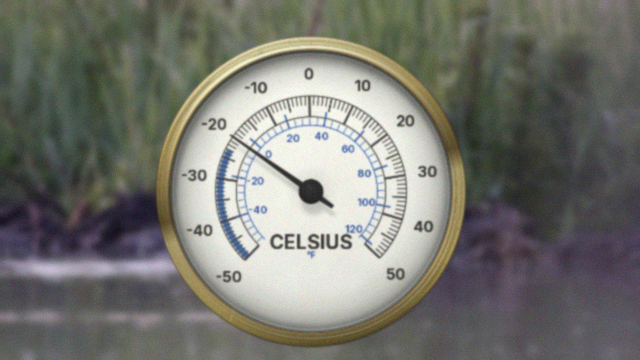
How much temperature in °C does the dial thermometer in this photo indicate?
-20 °C
